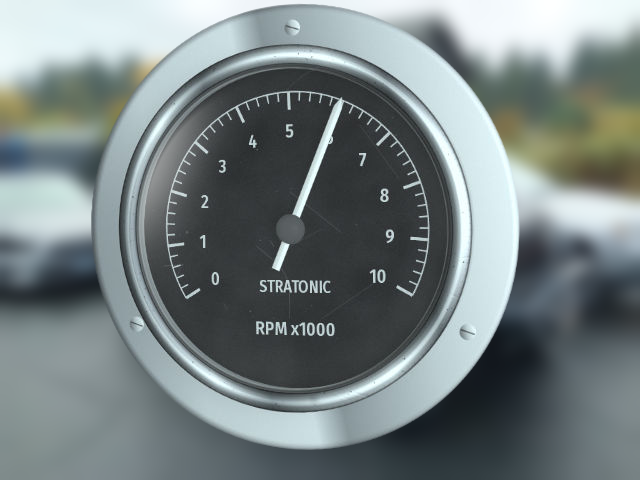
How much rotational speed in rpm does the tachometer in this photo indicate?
6000 rpm
